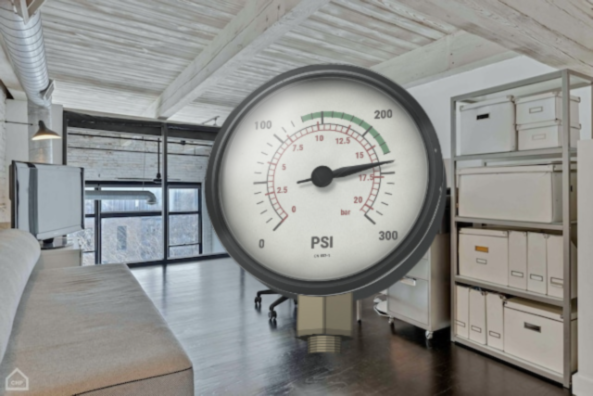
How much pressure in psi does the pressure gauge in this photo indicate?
240 psi
